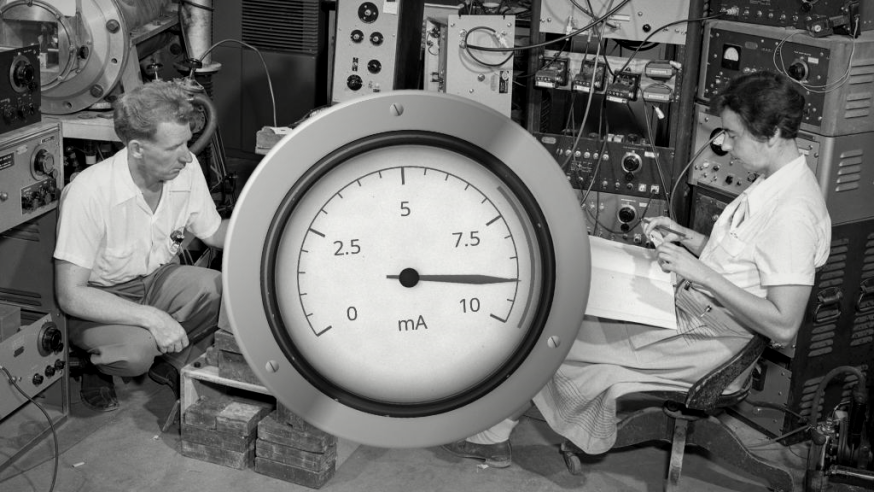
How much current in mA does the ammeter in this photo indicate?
9 mA
